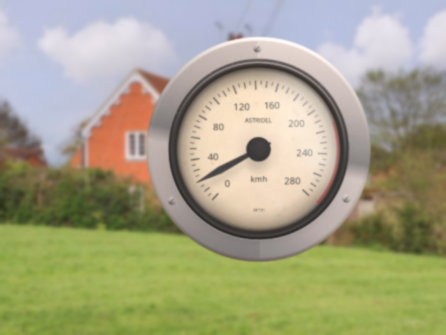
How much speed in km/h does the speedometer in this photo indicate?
20 km/h
